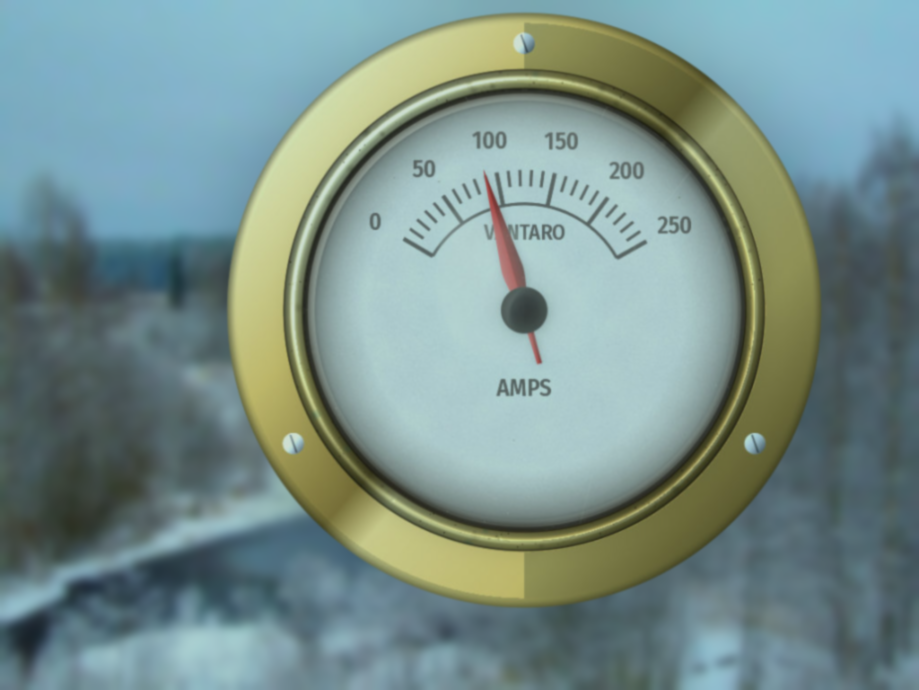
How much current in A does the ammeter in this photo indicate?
90 A
